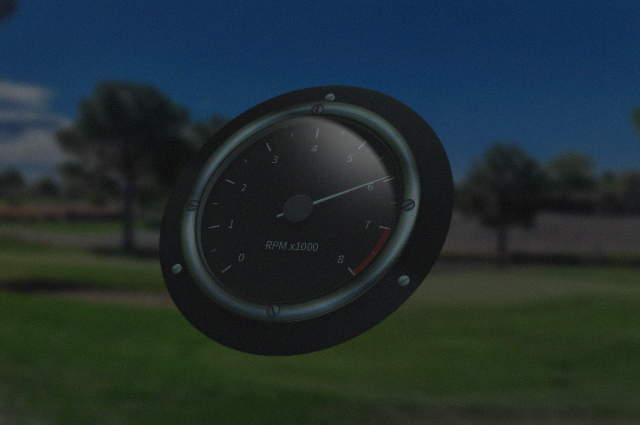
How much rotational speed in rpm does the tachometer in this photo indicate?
6000 rpm
